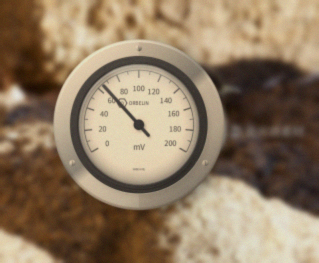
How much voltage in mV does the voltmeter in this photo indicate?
65 mV
